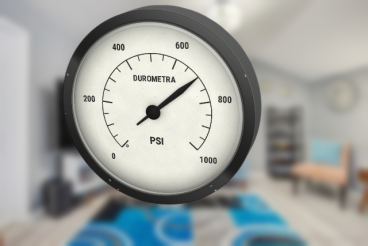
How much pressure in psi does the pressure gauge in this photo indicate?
700 psi
